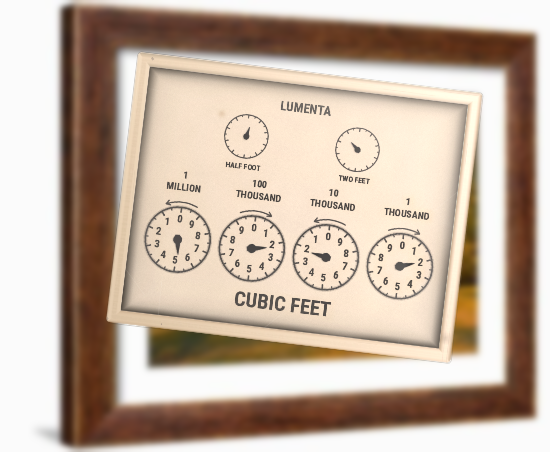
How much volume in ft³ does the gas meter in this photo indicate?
522200 ft³
